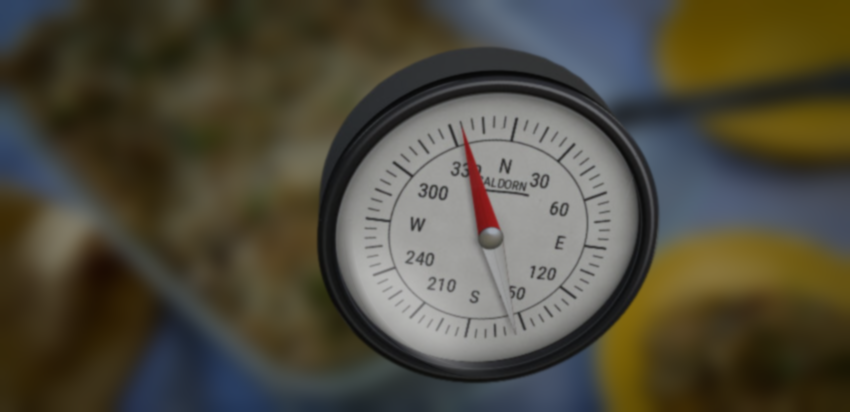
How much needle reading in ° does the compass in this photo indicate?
335 °
